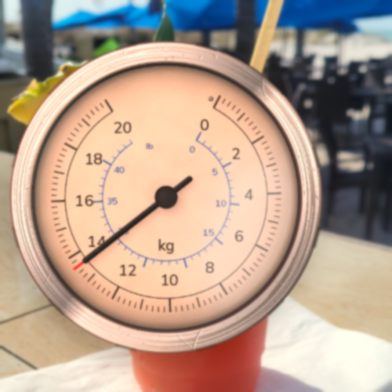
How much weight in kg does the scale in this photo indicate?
13.6 kg
